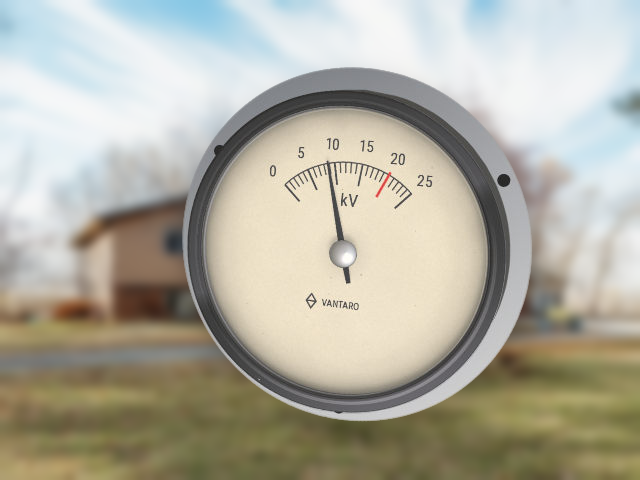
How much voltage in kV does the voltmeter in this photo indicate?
9 kV
